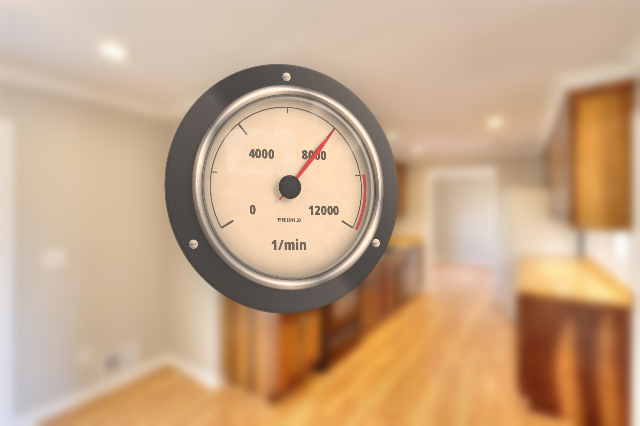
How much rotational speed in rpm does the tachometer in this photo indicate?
8000 rpm
